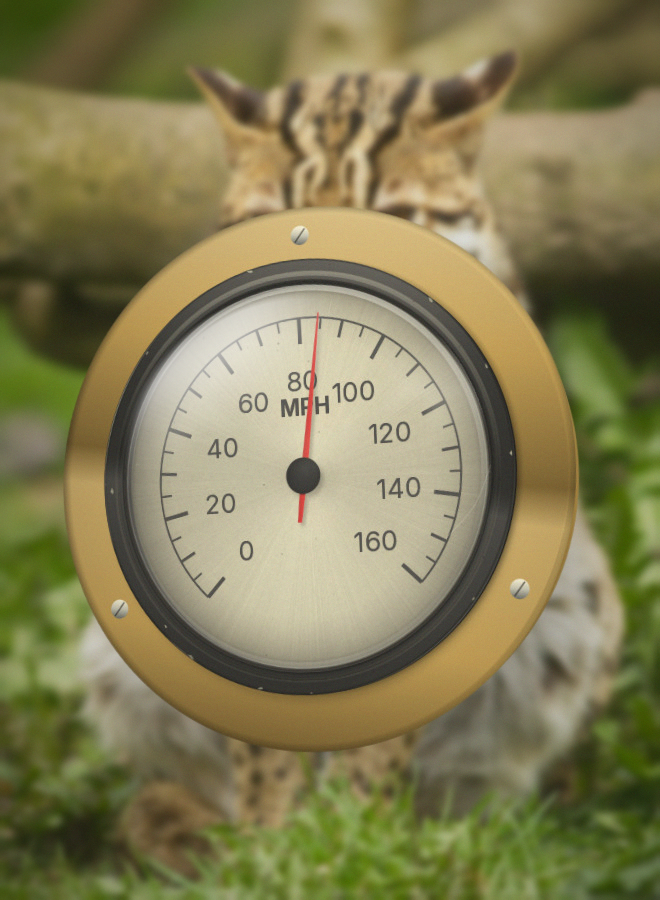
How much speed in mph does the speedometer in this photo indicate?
85 mph
